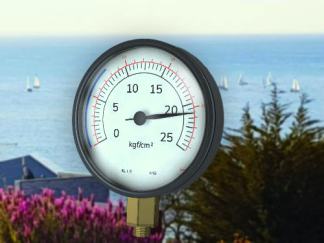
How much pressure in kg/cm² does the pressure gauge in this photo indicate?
21 kg/cm²
